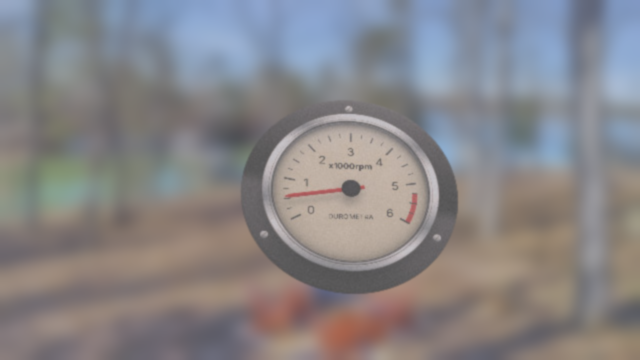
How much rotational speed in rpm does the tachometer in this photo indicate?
500 rpm
